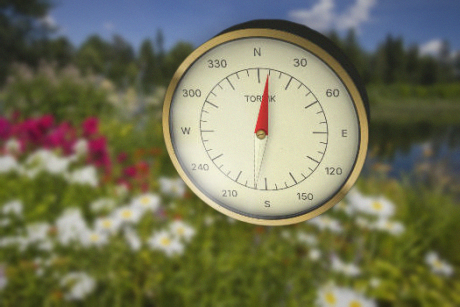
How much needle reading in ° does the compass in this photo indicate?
10 °
